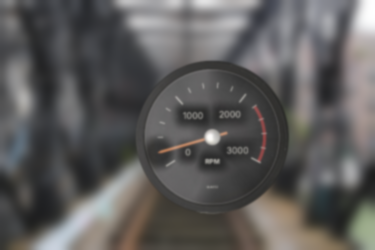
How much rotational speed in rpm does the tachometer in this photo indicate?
200 rpm
